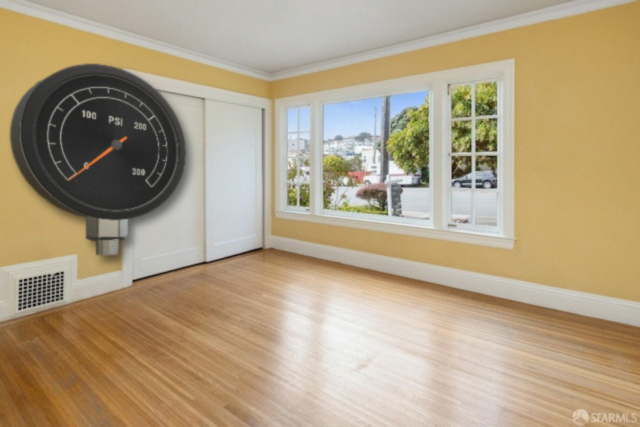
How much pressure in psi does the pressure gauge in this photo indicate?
0 psi
